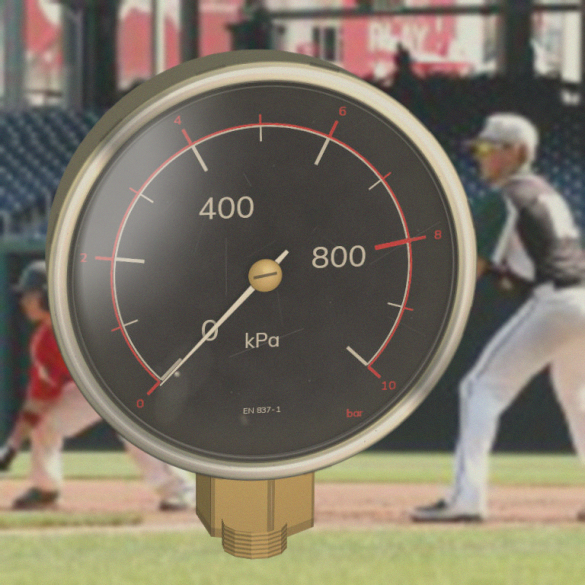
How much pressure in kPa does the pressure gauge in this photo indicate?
0 kPa
